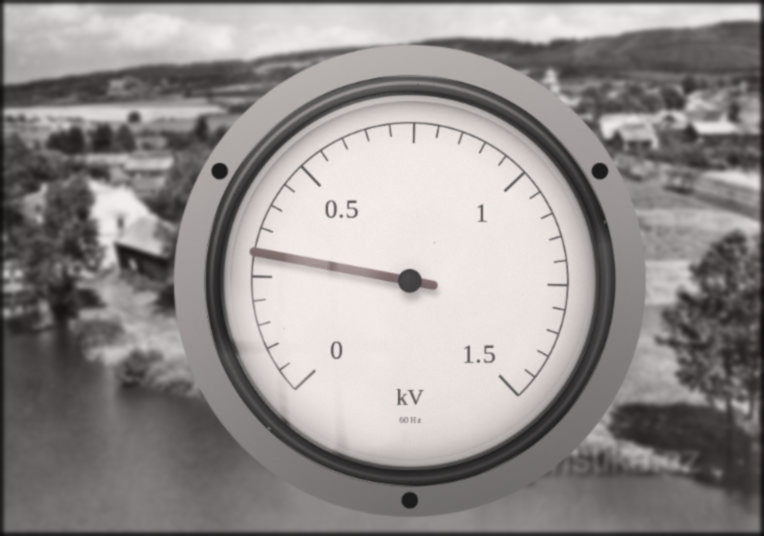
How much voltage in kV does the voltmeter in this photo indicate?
0.3 kV
